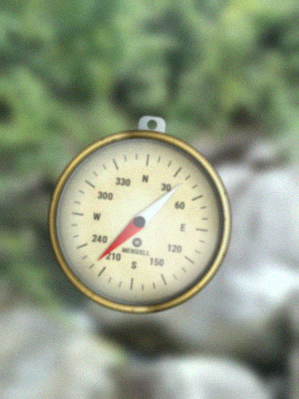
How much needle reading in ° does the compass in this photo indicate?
220 °
